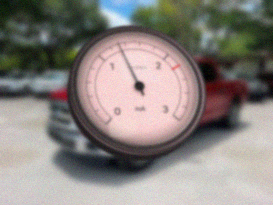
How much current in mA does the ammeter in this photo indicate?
1.3 mA
